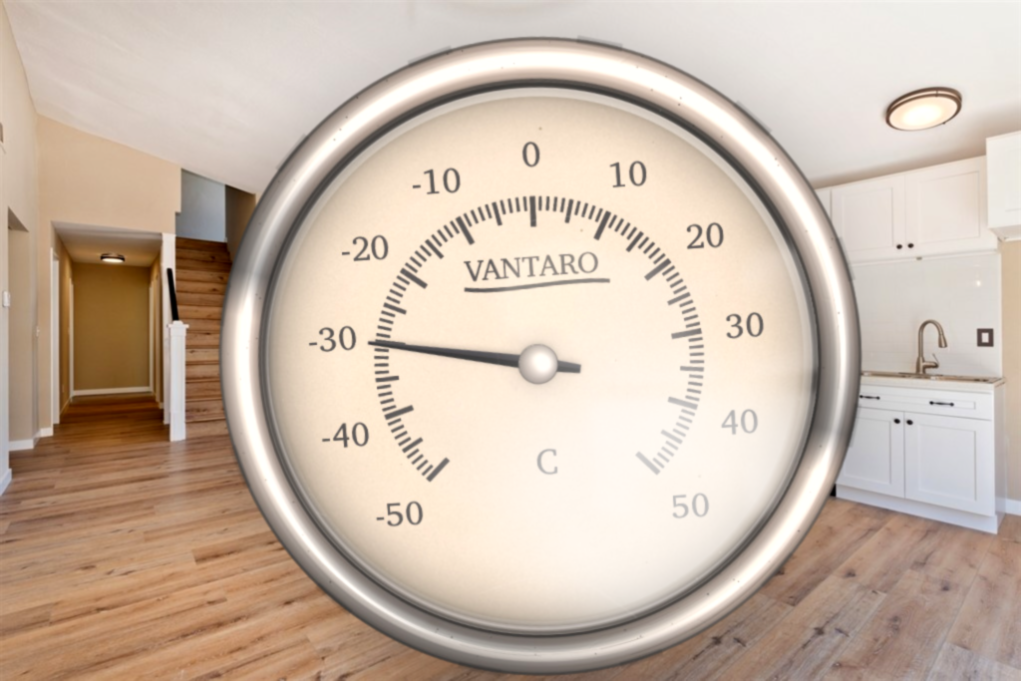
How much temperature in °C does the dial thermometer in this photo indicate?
-30 °C
